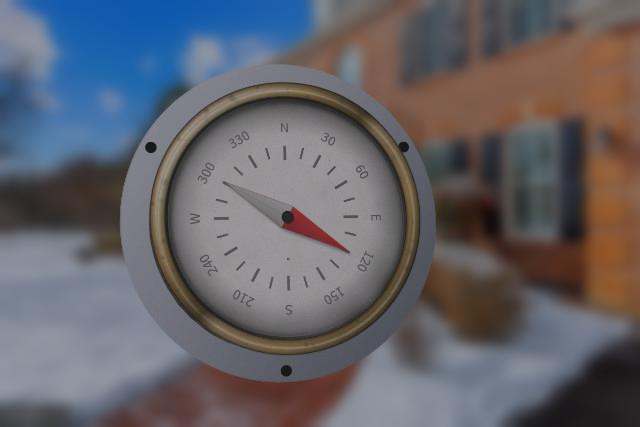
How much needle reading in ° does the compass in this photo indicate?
120 °
